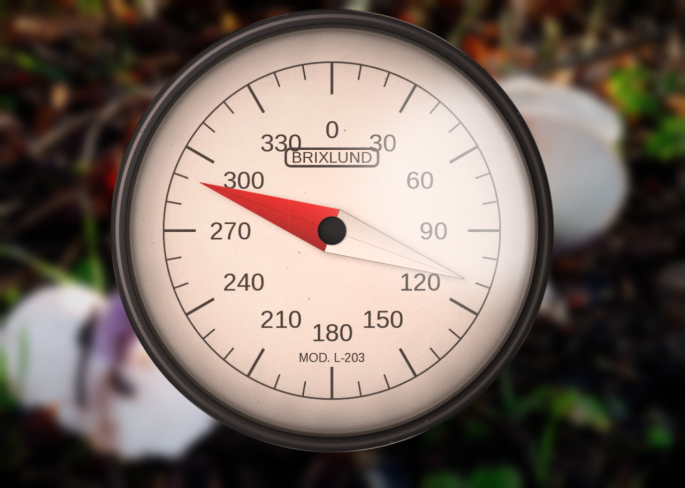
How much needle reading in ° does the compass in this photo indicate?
290 °
